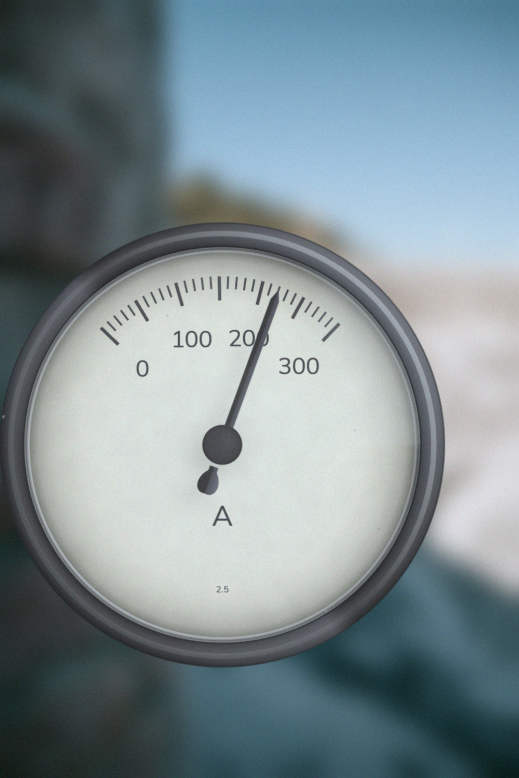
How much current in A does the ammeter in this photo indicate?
220 A
